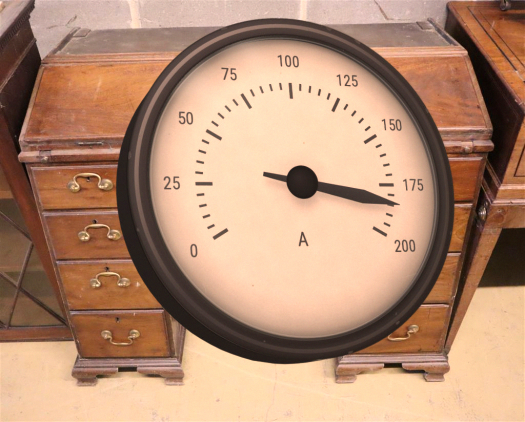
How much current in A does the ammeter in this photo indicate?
185 A
